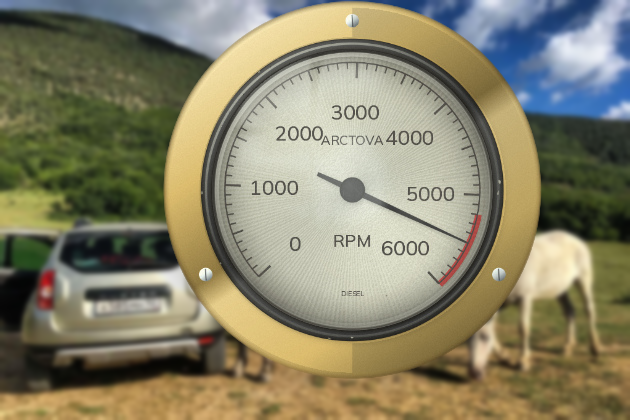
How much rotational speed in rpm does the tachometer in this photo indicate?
5500 rpm
